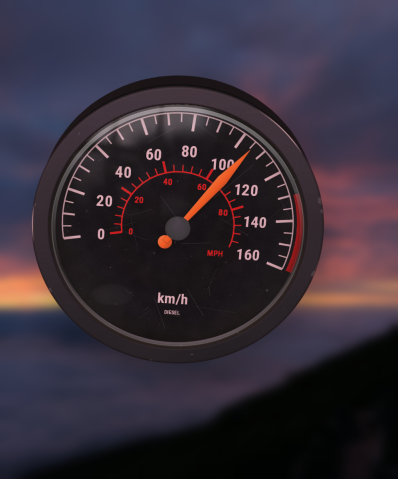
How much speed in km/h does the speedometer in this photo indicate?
105 km/h
